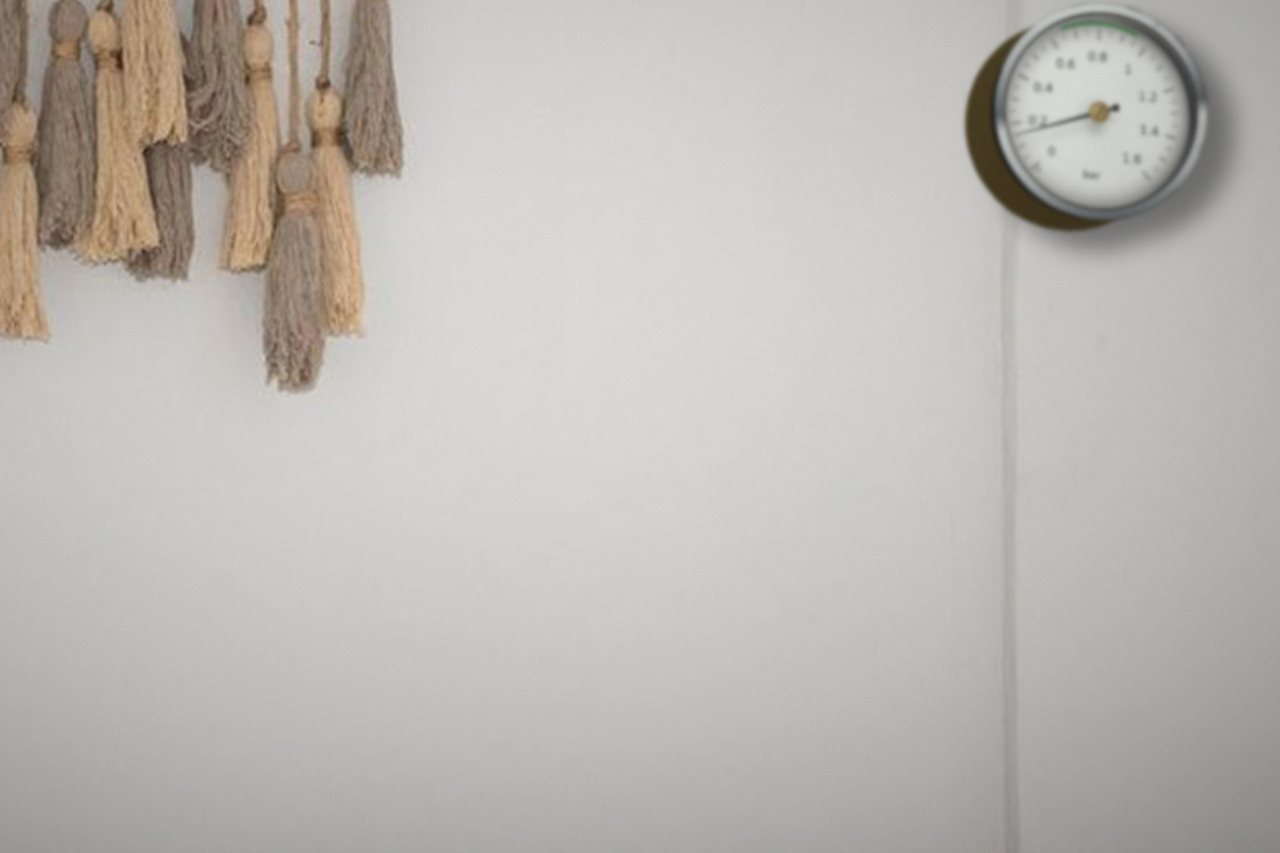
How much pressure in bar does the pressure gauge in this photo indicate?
0.15 bar
